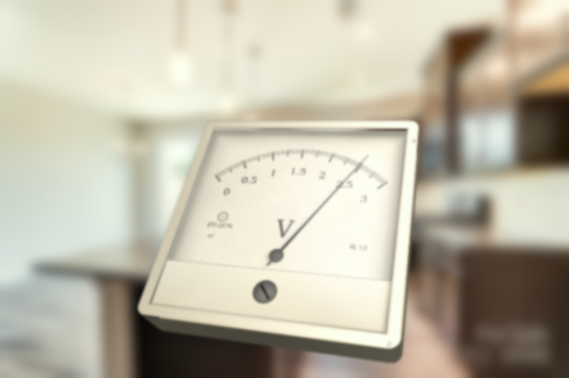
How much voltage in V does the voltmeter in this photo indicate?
2.5 V
